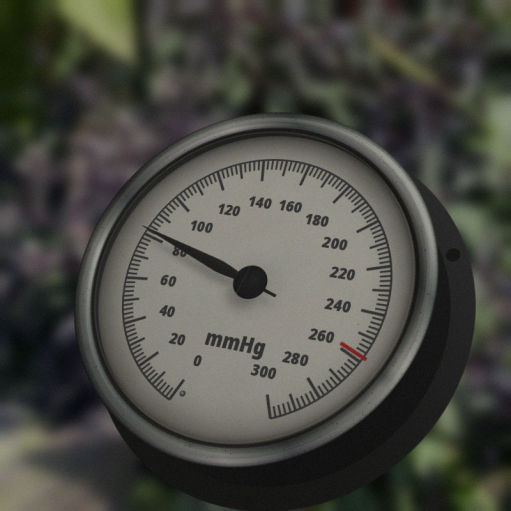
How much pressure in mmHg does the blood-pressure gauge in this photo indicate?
82 mmHg
